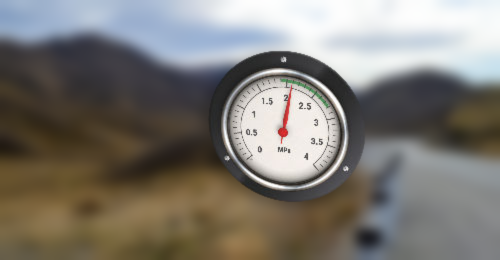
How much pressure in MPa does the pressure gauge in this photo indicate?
2.1 MPa
